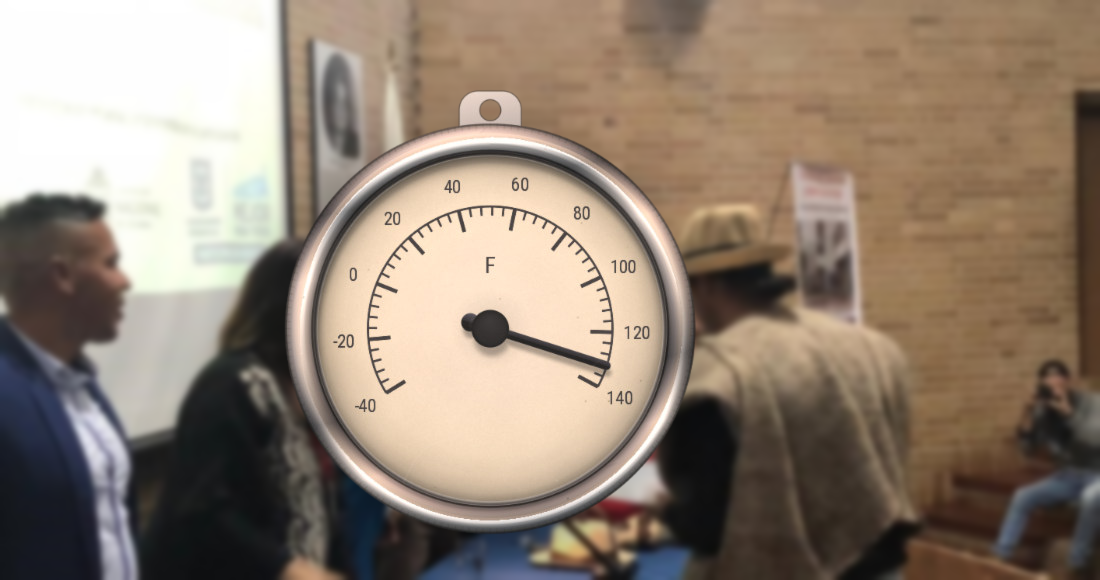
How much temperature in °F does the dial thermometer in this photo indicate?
132 °F
